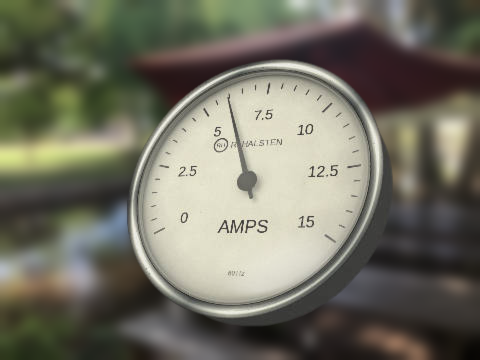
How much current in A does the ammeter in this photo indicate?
6 A
